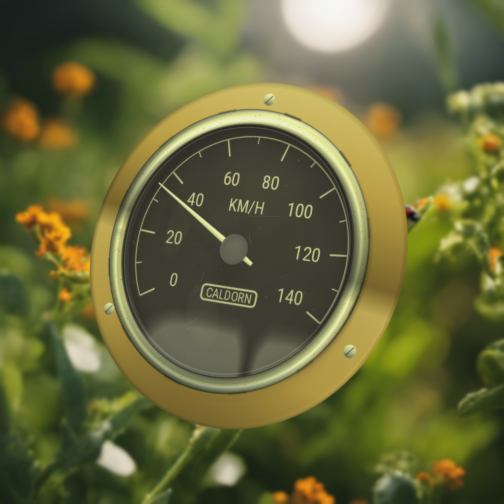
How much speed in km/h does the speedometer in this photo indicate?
35 km/h
